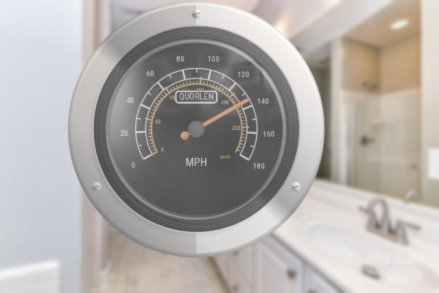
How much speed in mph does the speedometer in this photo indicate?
135 mph
